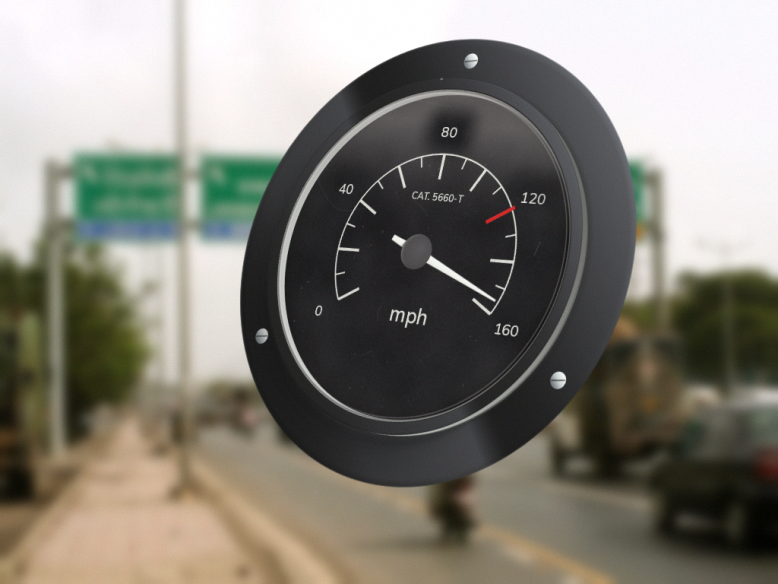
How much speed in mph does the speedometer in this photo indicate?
155 mph
